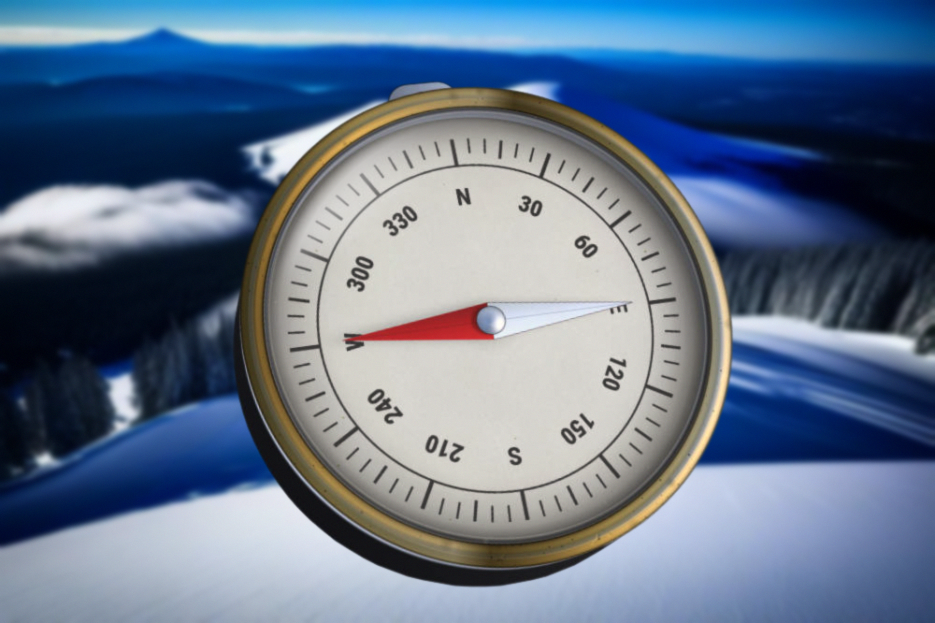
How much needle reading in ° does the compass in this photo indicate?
270 °
